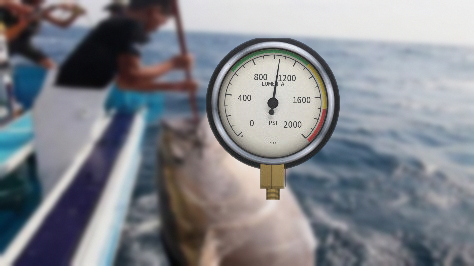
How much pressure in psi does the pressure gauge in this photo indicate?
1050 psi
